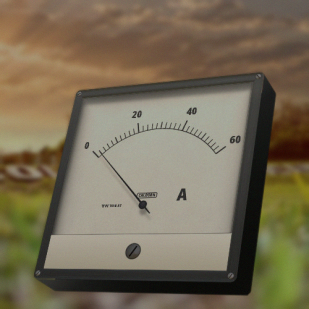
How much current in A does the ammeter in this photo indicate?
2 A
